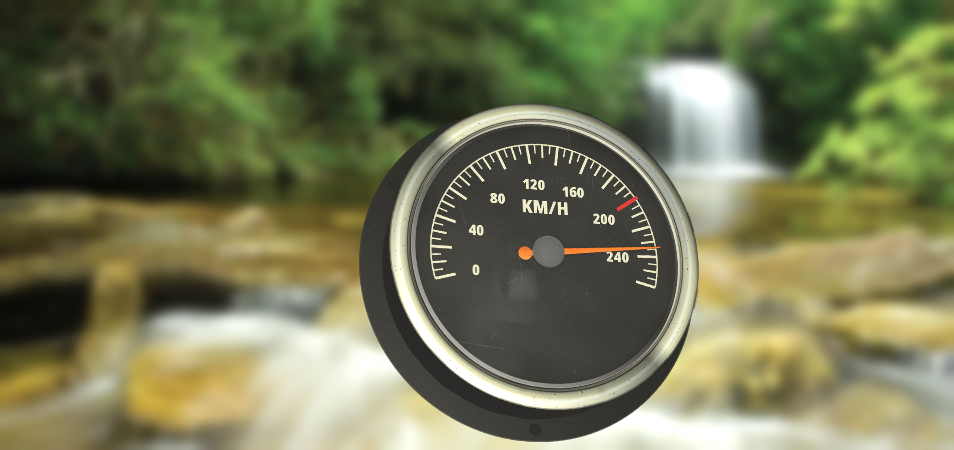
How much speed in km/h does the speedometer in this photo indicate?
235 km/h
